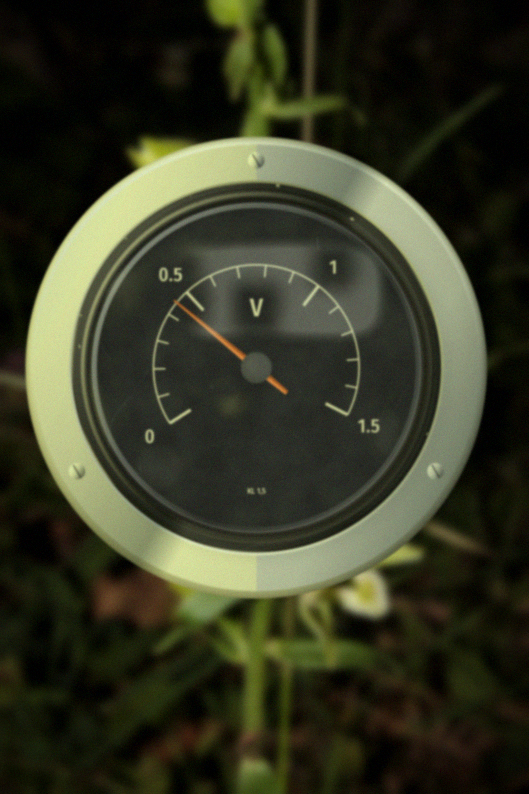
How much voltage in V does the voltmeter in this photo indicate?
0.45 V
